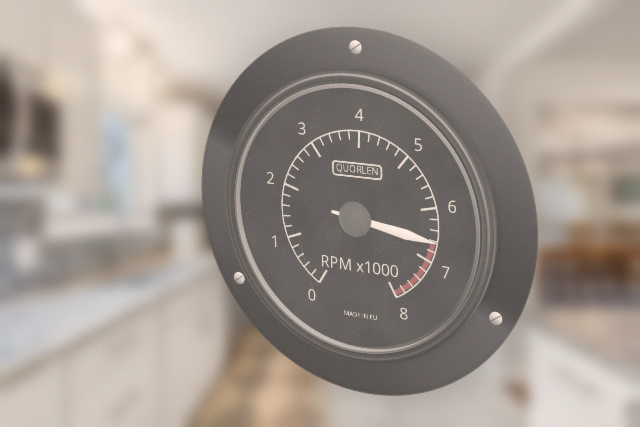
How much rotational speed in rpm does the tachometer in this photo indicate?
6600 rpm
